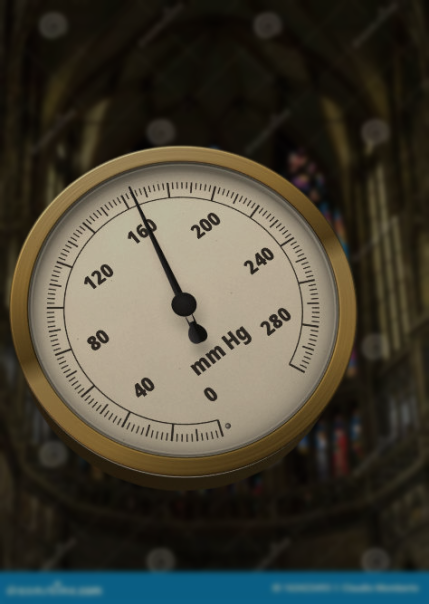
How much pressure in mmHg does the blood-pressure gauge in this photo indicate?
164 mmHg
